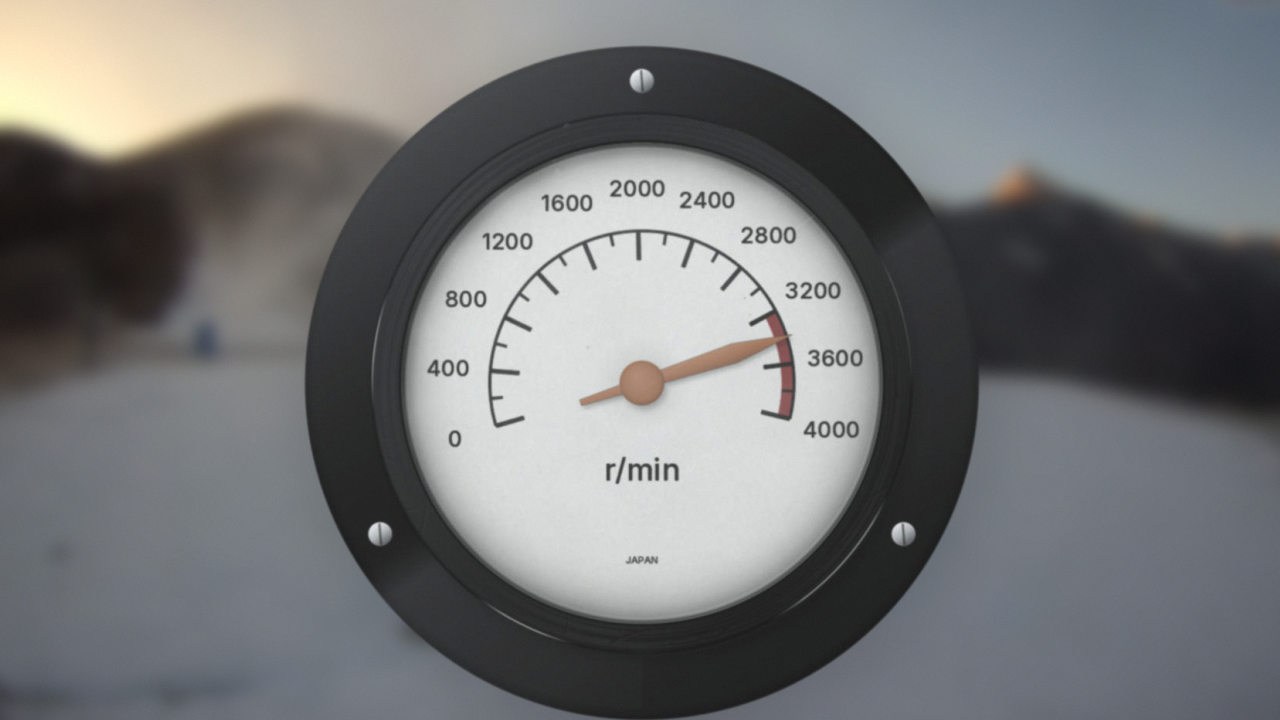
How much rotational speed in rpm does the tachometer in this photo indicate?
3400 rpm
